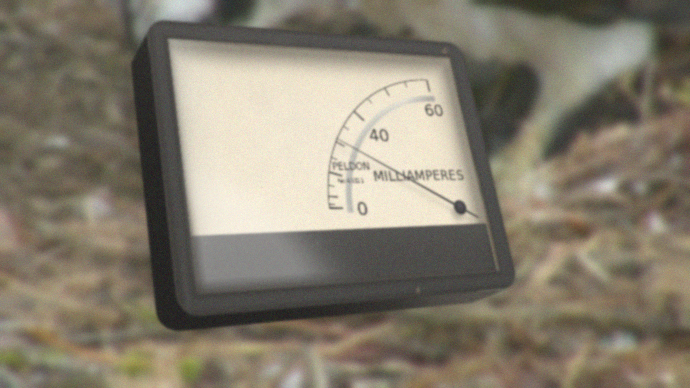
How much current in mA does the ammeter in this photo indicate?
30 mA
